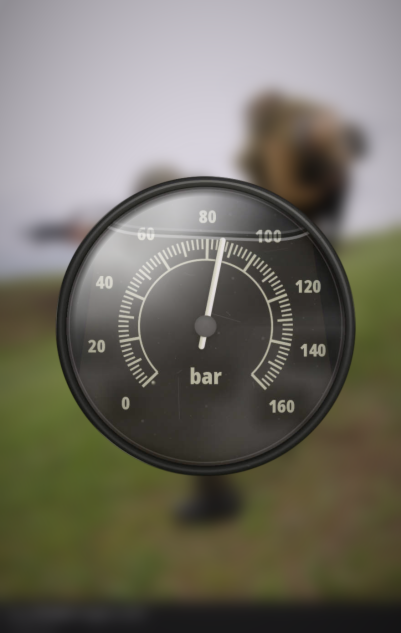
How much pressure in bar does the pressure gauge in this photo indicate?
86 bar
